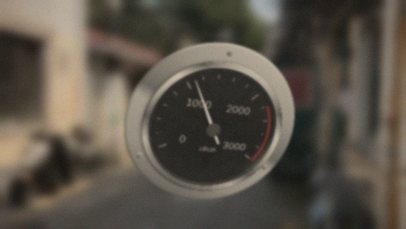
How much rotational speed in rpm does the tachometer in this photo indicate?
1100 rpm
